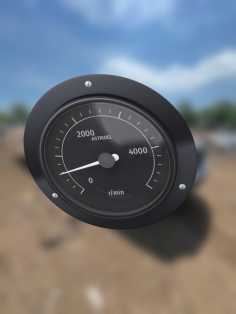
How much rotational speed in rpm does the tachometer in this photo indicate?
600 rpm
